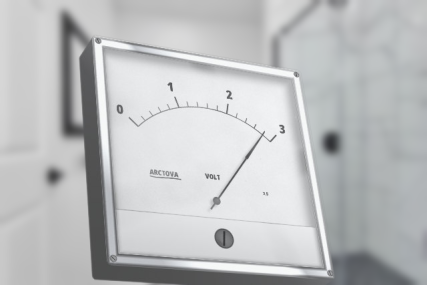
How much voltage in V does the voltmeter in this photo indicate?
2.8 V
